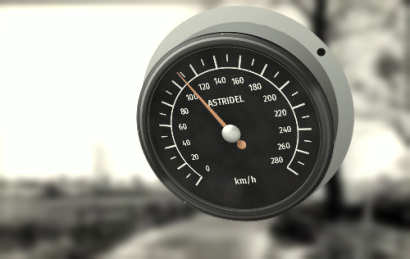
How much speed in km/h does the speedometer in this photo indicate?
110 km/h
